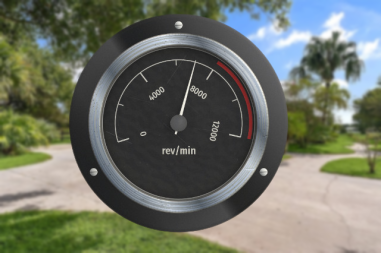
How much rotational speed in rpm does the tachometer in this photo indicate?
7000 rpm
